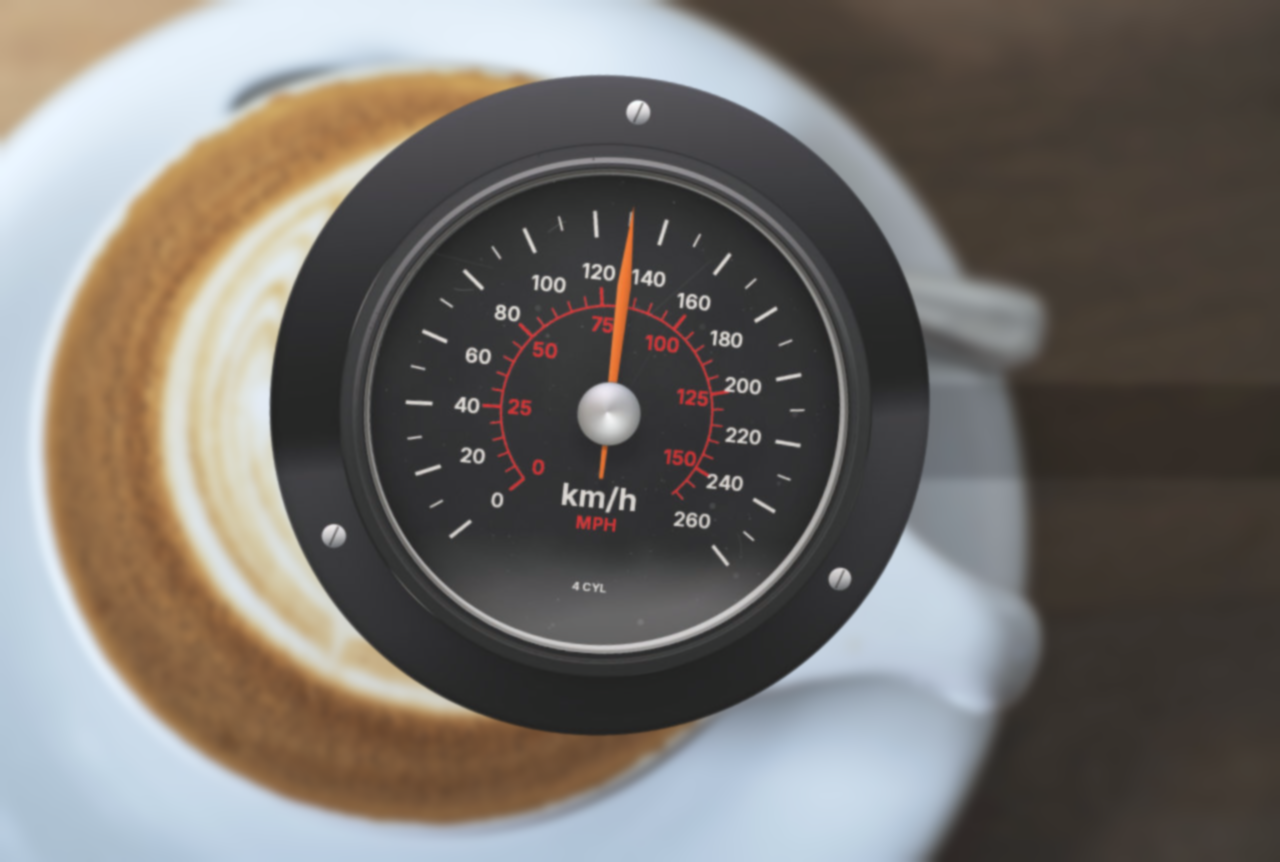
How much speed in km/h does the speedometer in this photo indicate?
130 km/h
